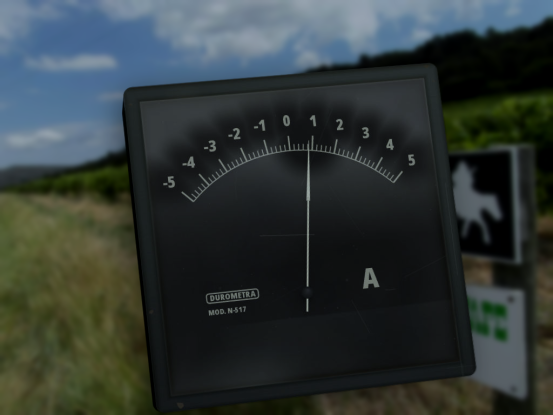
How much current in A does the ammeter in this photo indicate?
0.8 A
